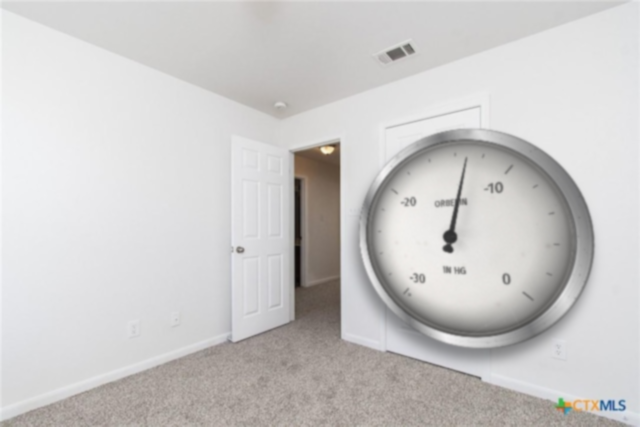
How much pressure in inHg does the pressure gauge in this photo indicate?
-13 inHg
